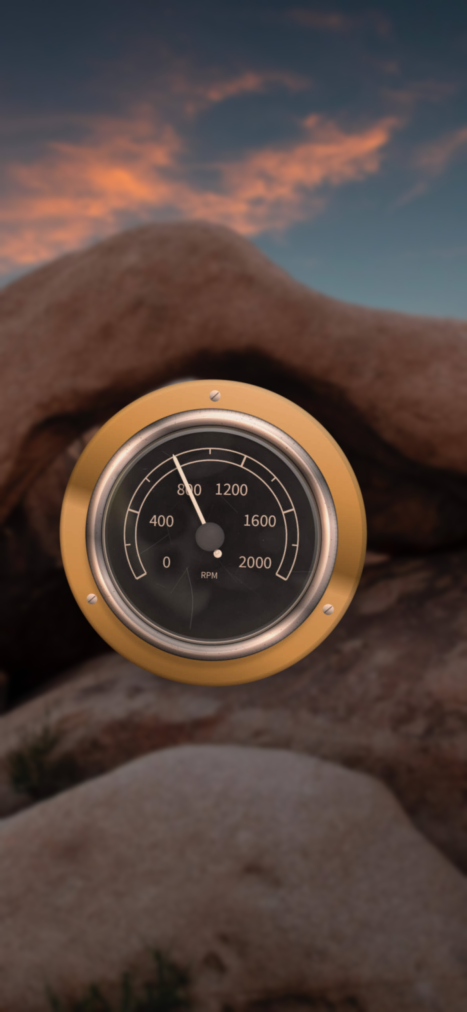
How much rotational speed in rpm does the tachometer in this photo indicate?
800 rpm
